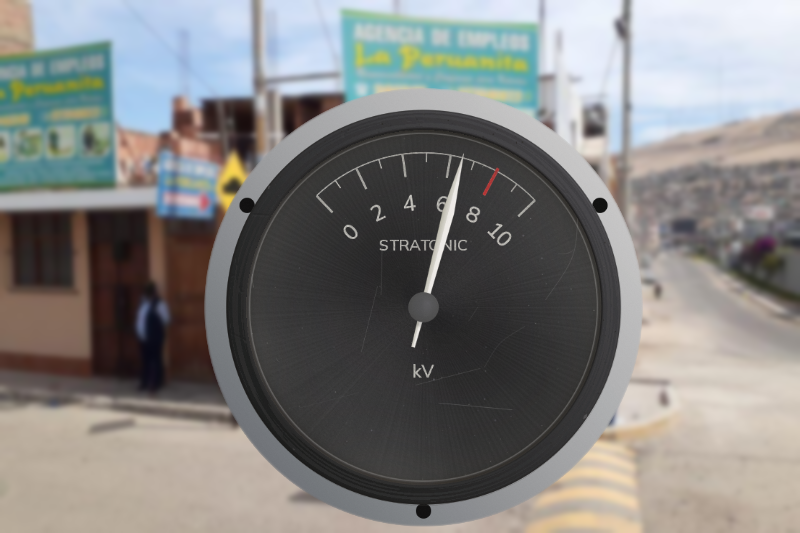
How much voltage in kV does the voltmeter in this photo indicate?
6.5 kV
